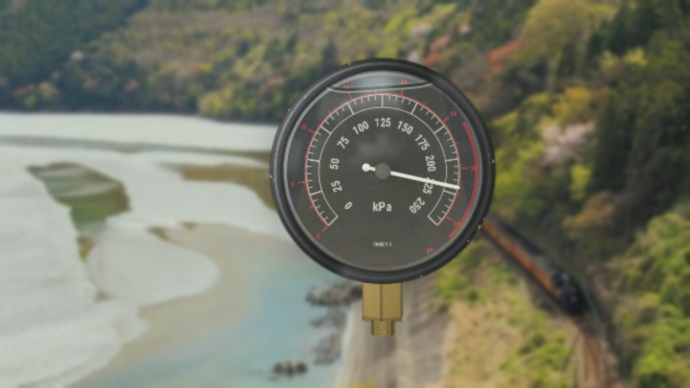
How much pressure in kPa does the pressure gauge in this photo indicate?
220 kPa
